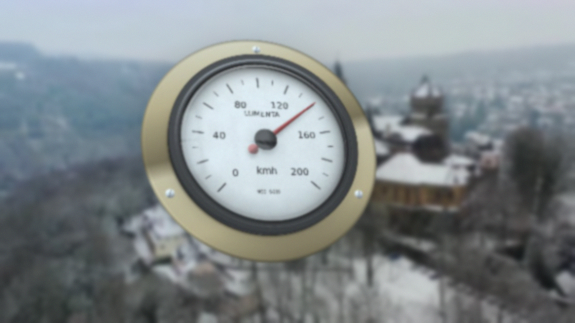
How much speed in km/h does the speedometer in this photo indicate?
140 km/h
